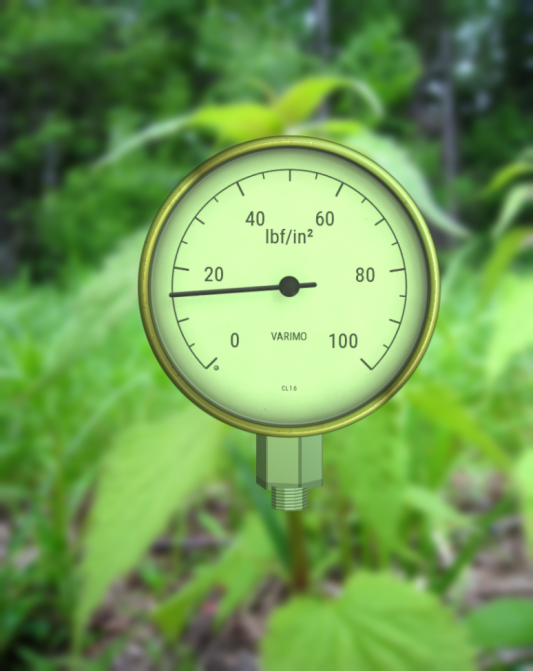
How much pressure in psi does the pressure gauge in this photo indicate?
15 psi
